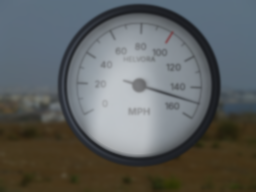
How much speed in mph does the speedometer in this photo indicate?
150 mph
